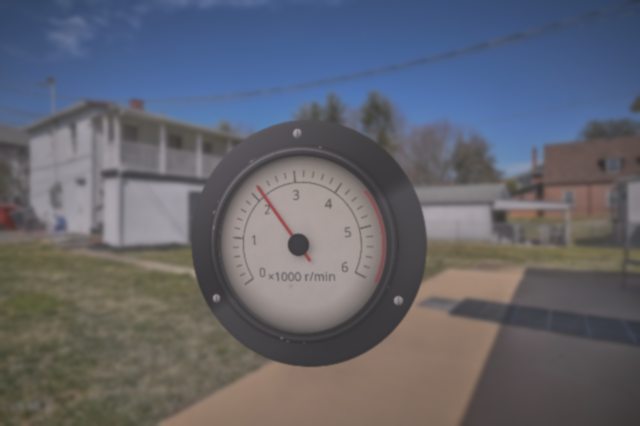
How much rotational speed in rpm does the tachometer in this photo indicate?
2200 rpm
